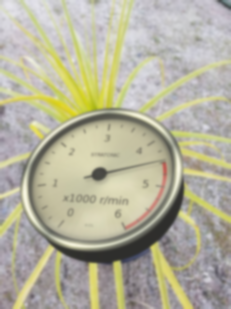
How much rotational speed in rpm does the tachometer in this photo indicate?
4500 rpm
